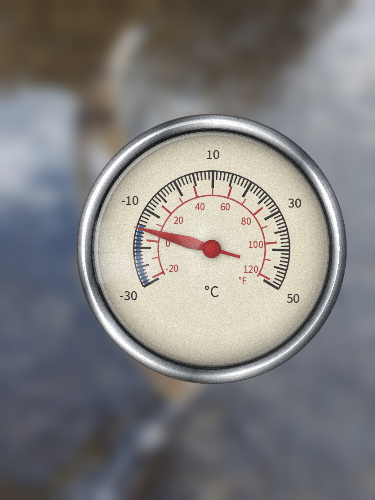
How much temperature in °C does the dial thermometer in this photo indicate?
-15 °C
